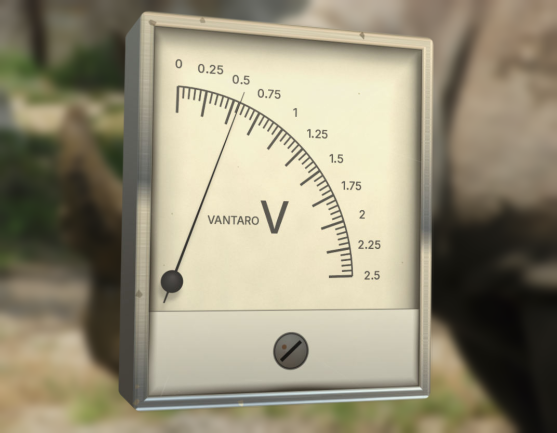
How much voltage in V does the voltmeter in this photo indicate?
0.55 V
